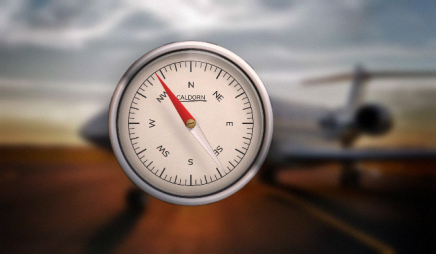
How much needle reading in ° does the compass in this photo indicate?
325 °
